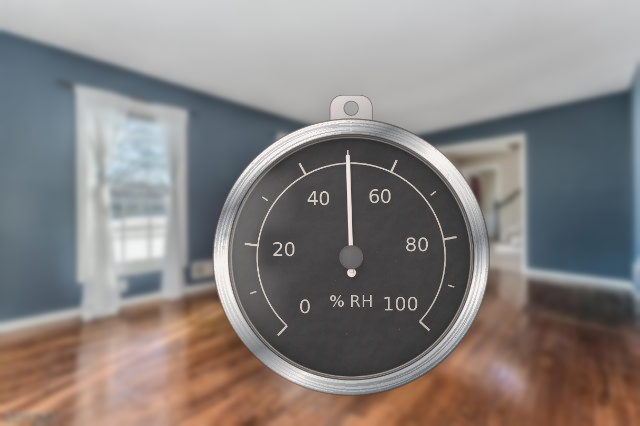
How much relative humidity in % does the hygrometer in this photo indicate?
50 %
